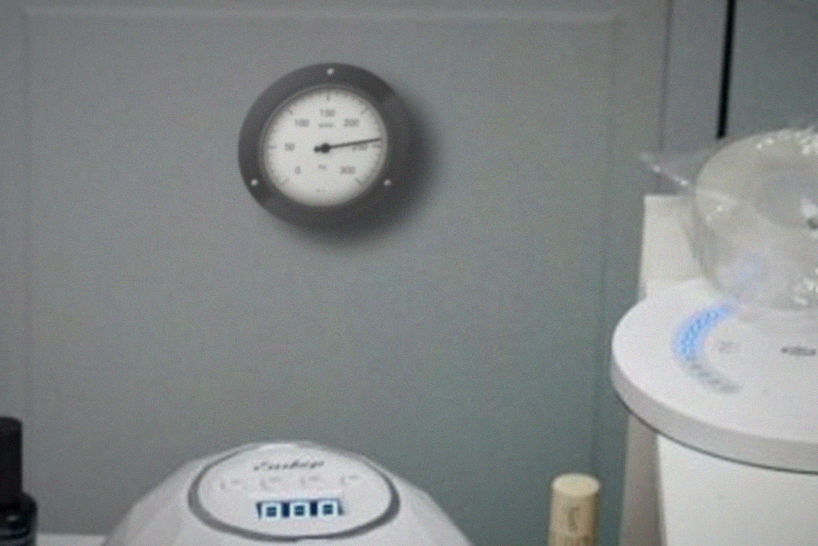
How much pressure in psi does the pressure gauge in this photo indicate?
240 psi
